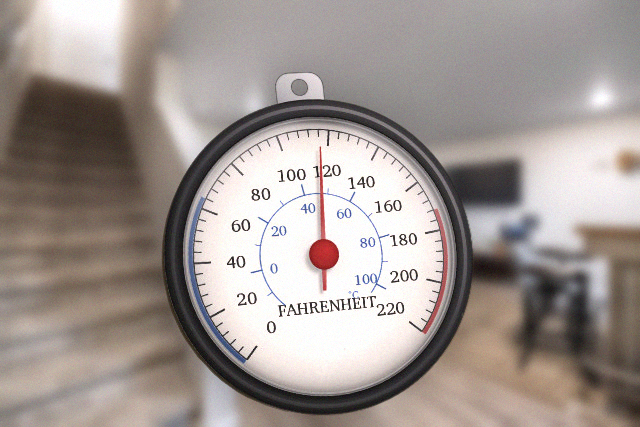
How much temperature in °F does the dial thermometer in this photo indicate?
116 °F
